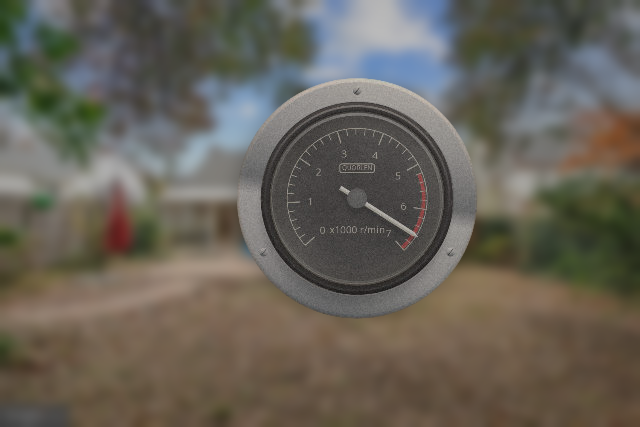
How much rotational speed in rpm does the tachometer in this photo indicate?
6600 rpm
